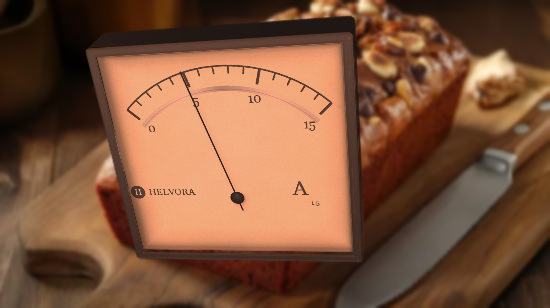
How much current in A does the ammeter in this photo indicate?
5 A
